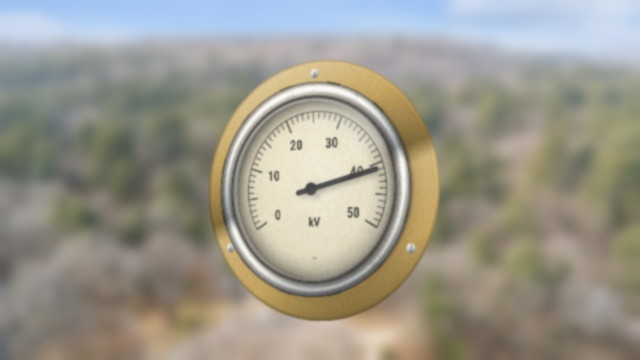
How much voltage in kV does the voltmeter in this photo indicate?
41 kV
